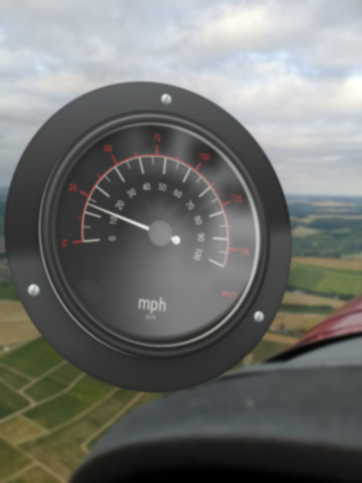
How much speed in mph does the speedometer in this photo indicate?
12.5 mph
